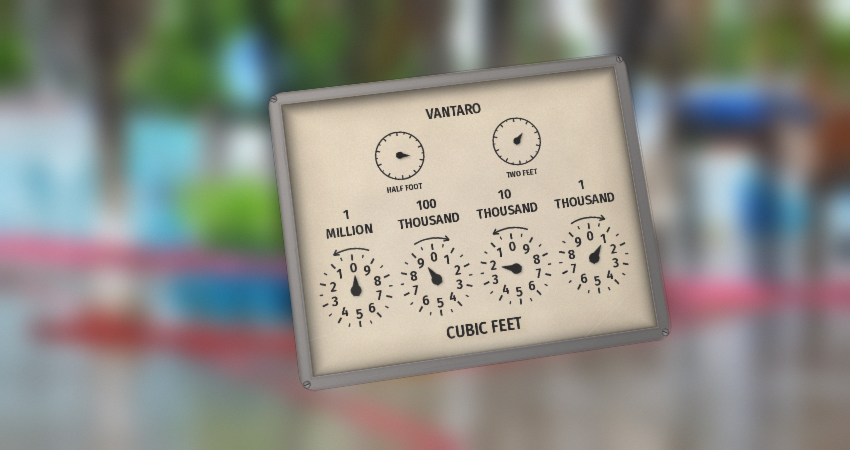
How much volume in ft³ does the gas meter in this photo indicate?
992100 ft³
